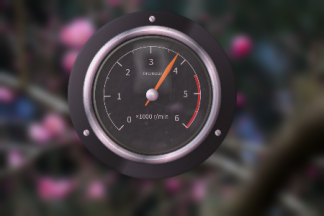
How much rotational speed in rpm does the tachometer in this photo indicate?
3750 rpm
